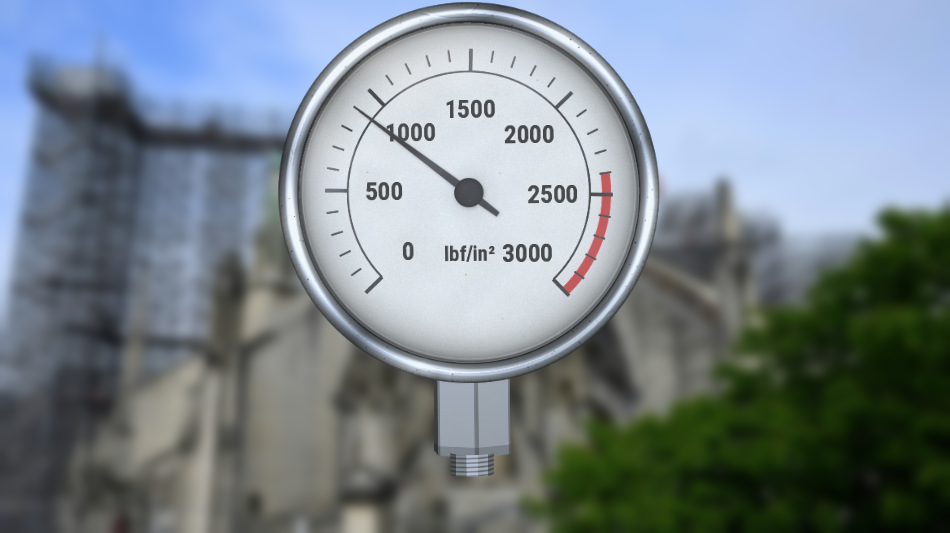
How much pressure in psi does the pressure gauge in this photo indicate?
900 psi
